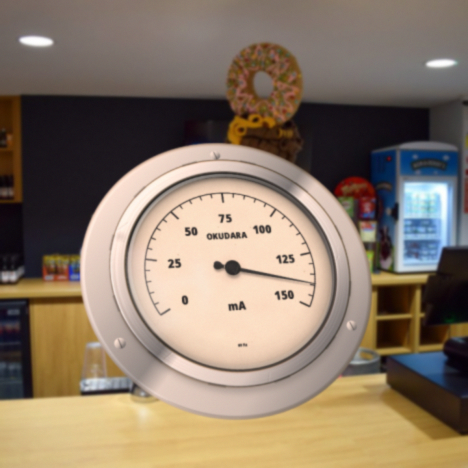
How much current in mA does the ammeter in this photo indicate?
140 mA
